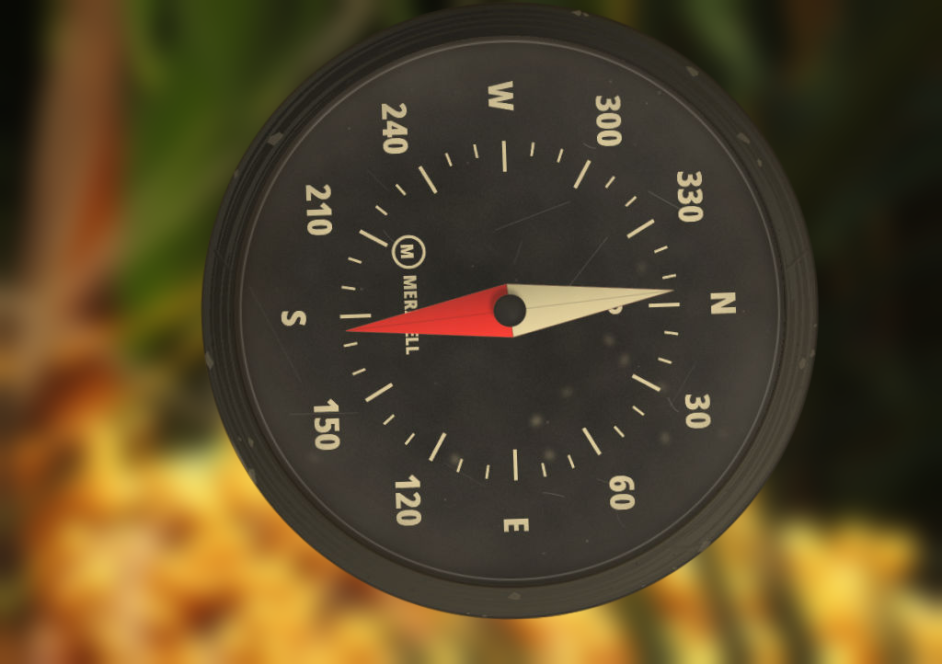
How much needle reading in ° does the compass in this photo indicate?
175 °
